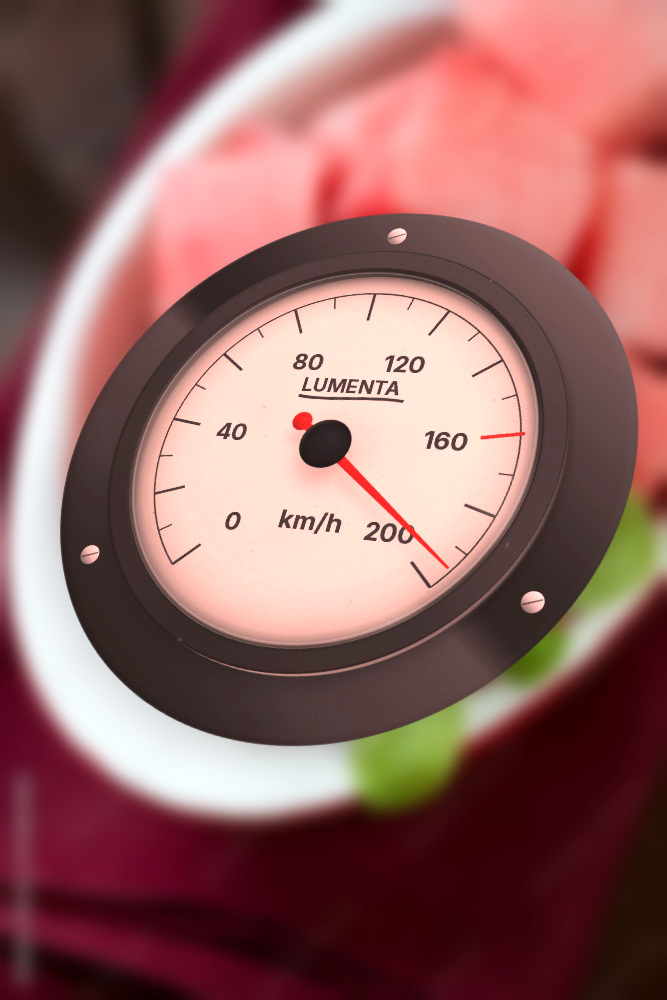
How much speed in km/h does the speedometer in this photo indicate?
195 km/h
